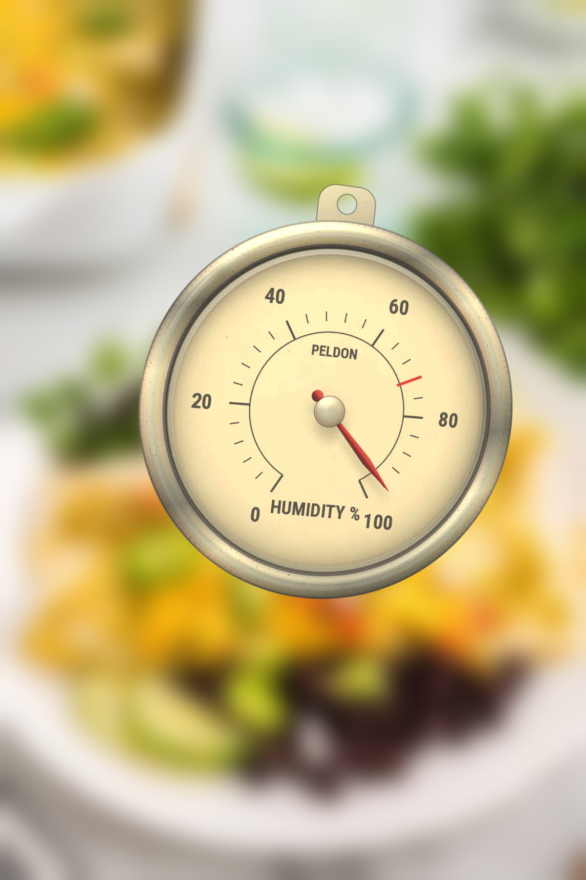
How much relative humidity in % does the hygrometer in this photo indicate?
96 %
